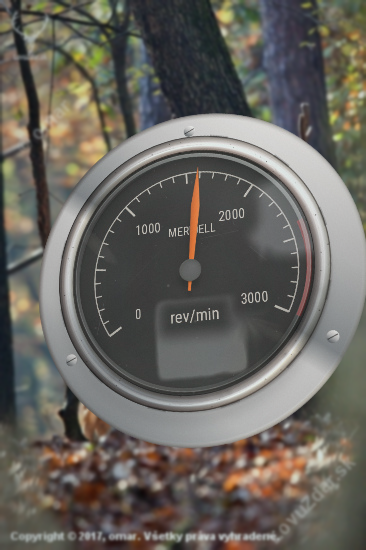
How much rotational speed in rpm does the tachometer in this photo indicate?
1600 rpm
